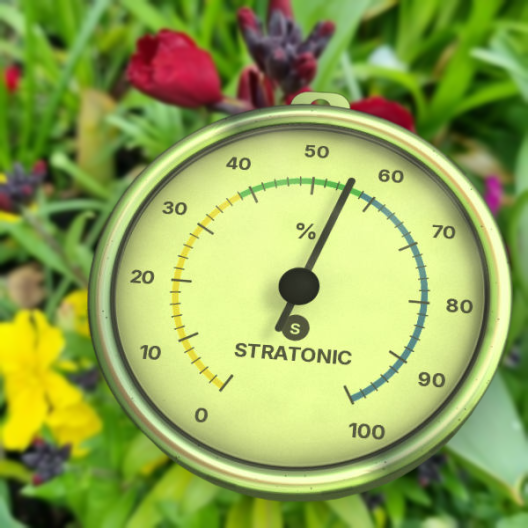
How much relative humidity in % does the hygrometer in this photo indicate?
56 %
